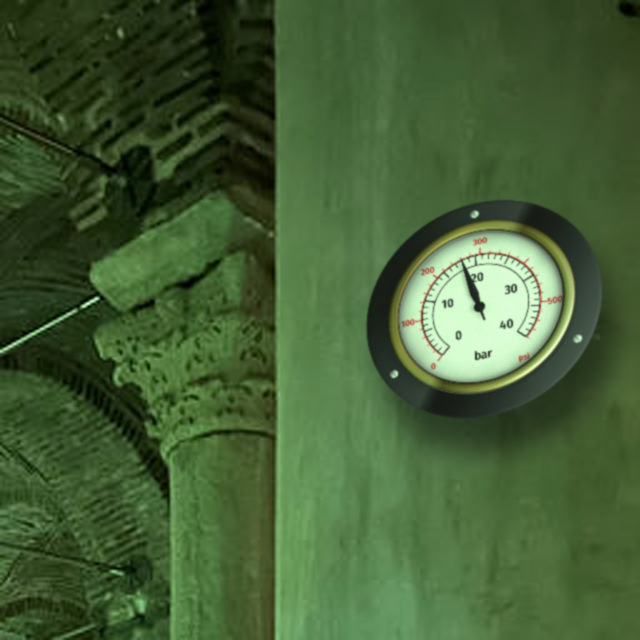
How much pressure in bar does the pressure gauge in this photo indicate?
18 bar
